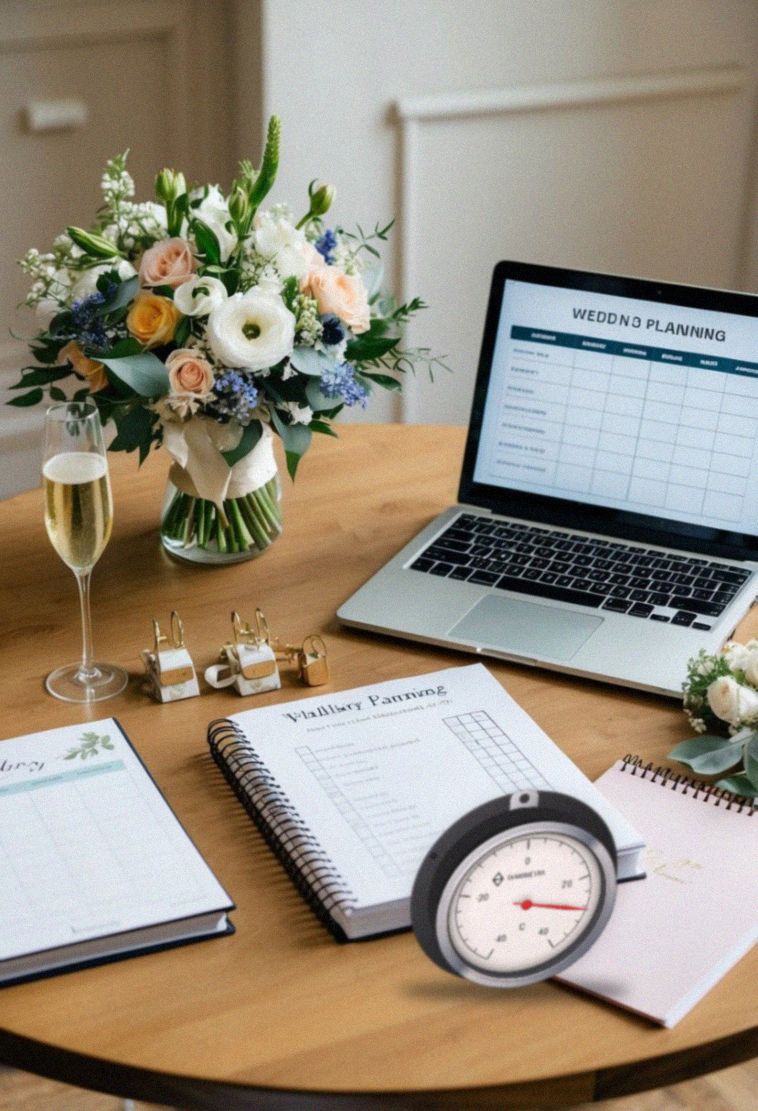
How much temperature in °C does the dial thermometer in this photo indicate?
28 °C
